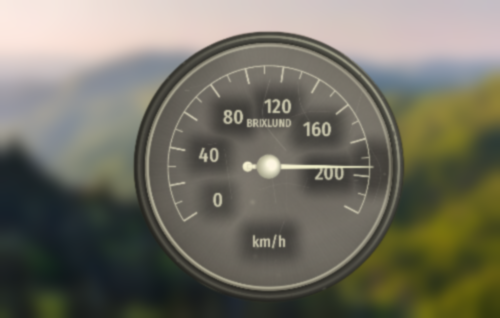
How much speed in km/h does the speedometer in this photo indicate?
195 km/h
